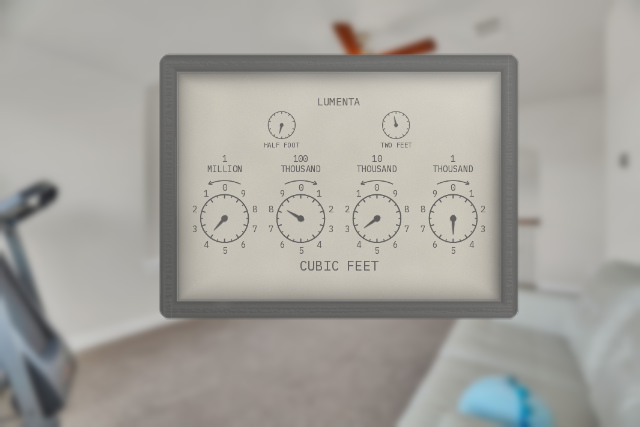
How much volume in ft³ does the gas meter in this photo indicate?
383500 ft³
